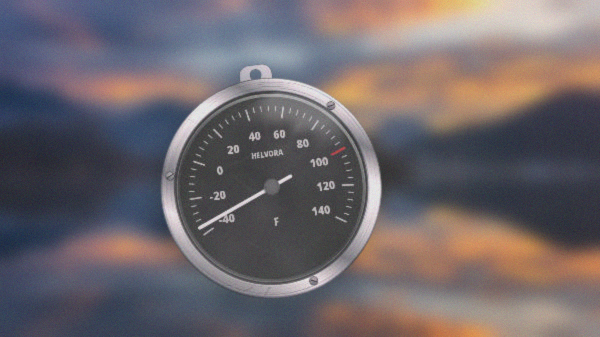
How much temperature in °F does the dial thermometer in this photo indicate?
-36 °F
